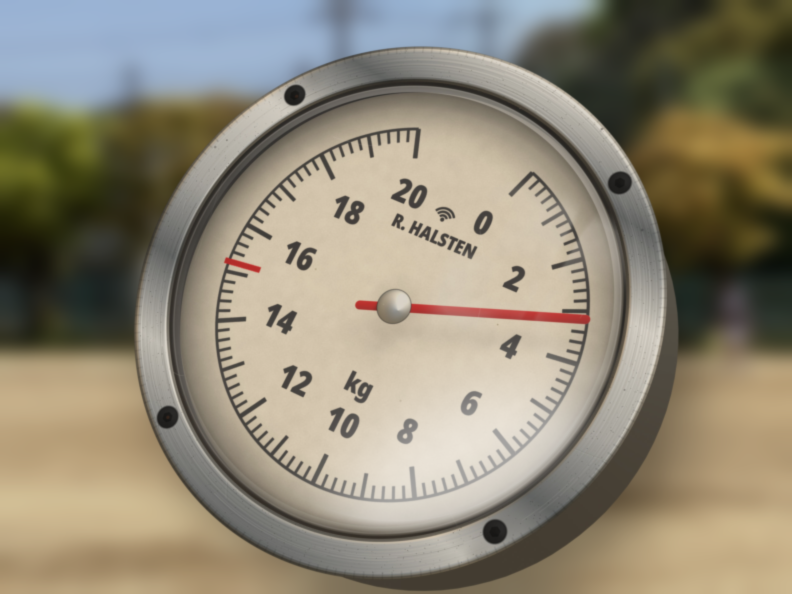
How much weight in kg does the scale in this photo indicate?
3.2 kg
